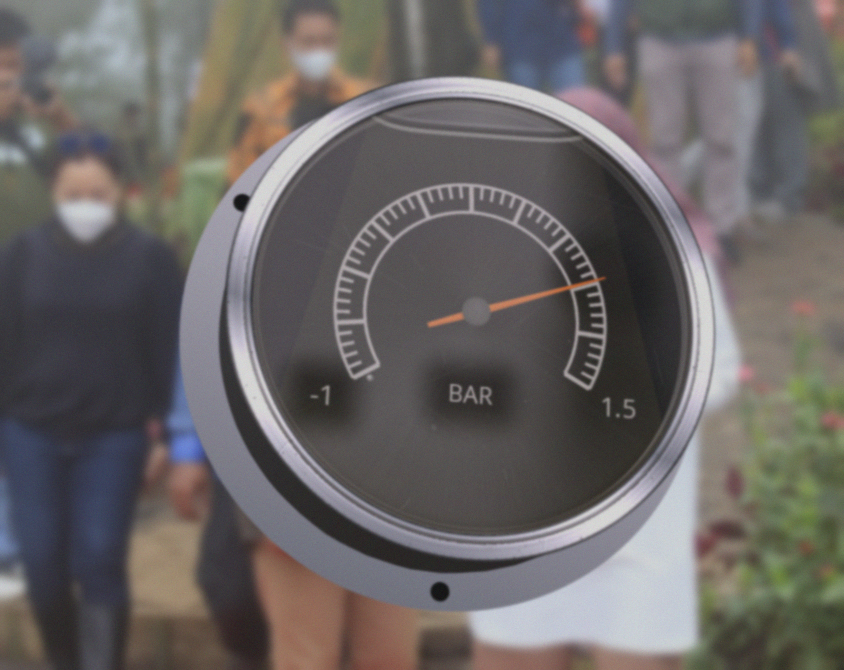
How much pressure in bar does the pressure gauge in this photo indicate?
1 bar
